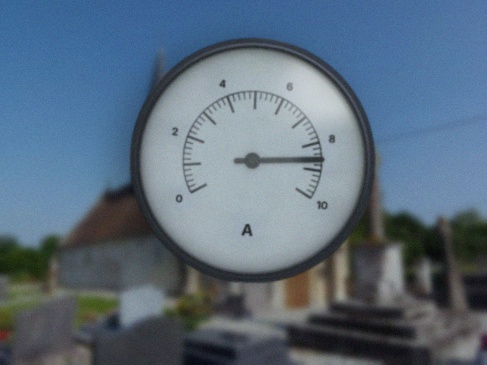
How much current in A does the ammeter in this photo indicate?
8.6 A
